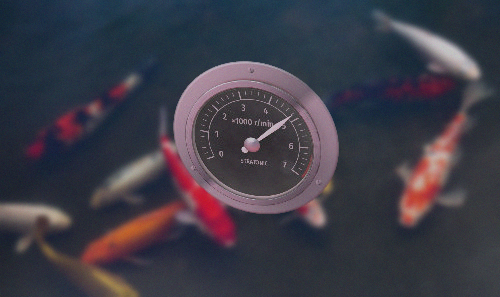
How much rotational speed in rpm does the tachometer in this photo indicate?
4800 rpm
